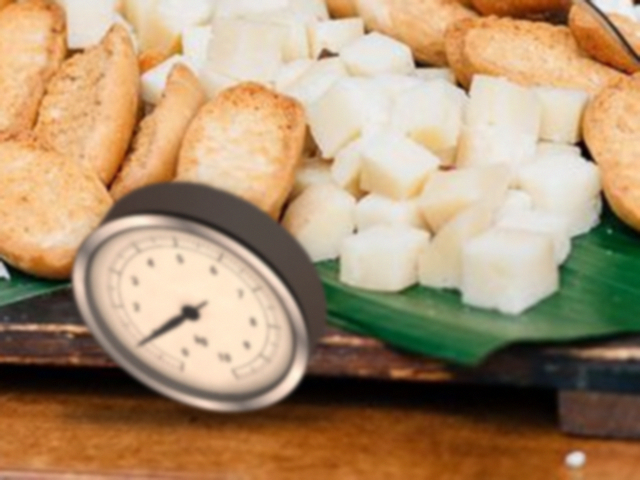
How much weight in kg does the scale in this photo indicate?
1 kg
